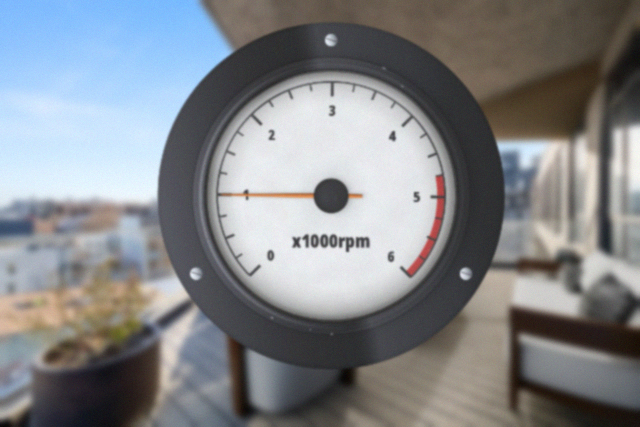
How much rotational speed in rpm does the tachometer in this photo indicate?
1000 rpm
